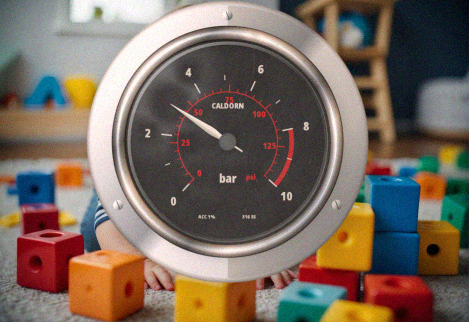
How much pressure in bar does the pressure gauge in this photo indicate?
3 bar
